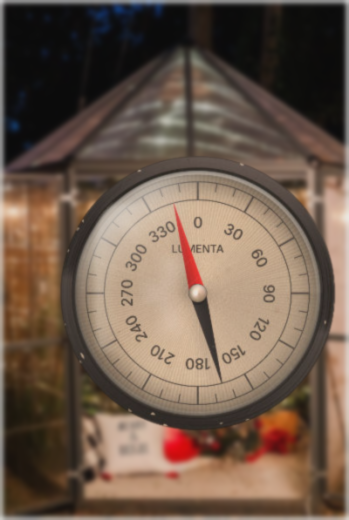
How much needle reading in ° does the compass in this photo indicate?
345 °
